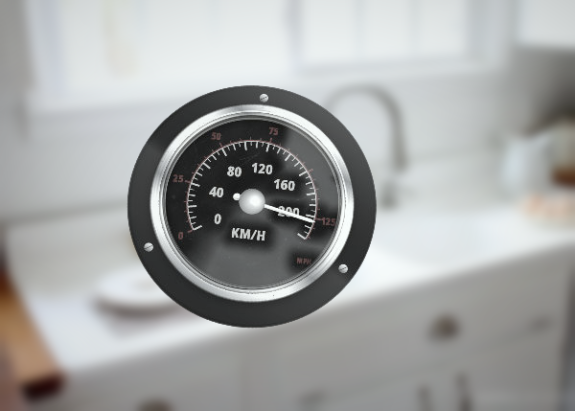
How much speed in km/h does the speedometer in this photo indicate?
205 km/h
